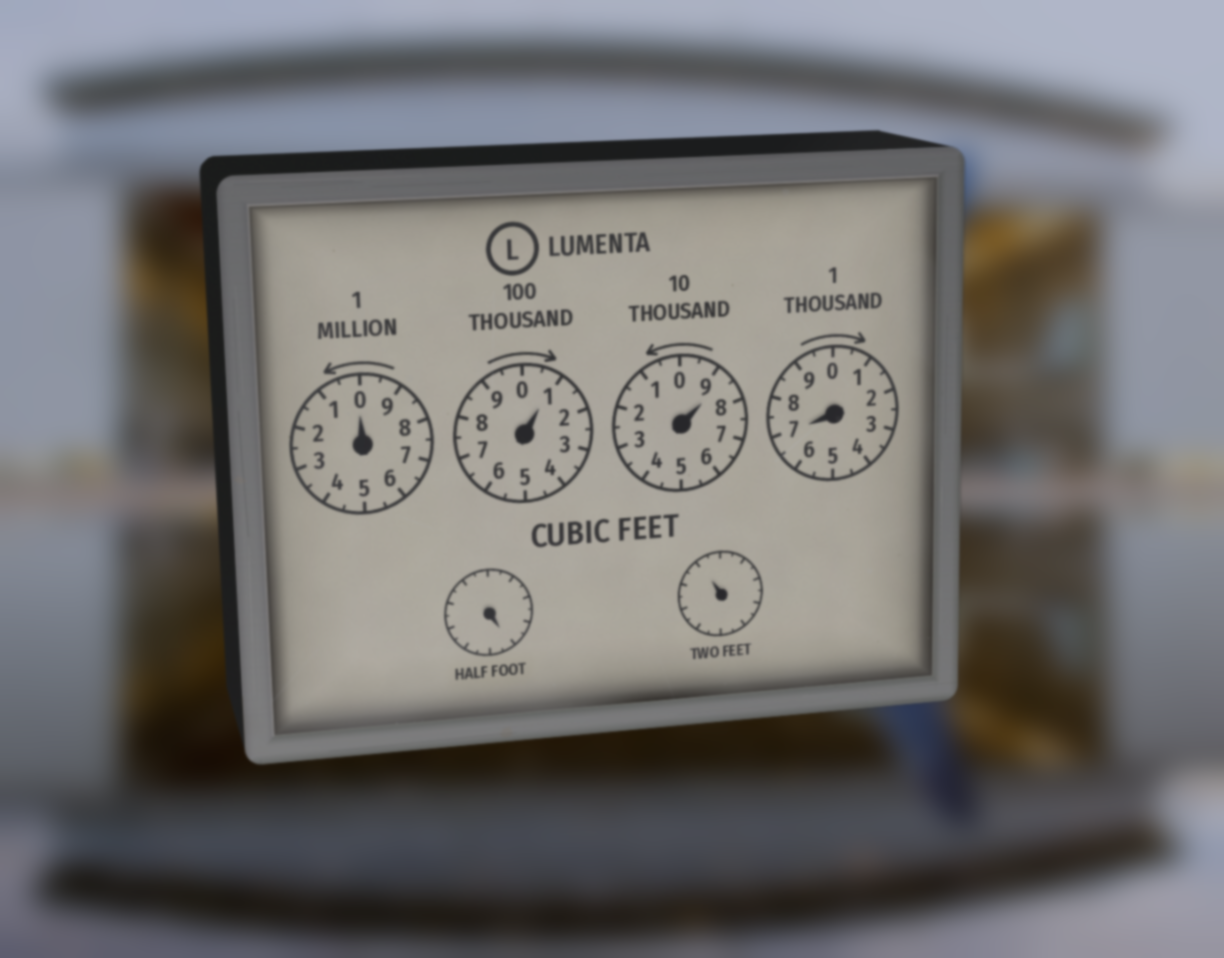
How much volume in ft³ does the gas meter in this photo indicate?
8700 ft³
